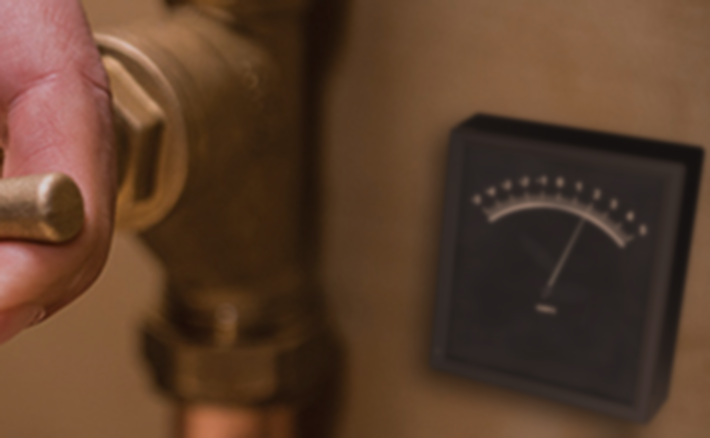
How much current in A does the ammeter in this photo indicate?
2 A
